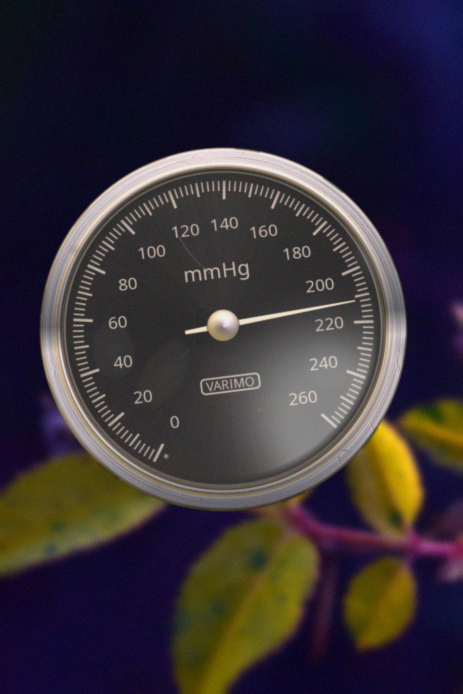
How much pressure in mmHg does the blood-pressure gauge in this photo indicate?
212 mmHg
